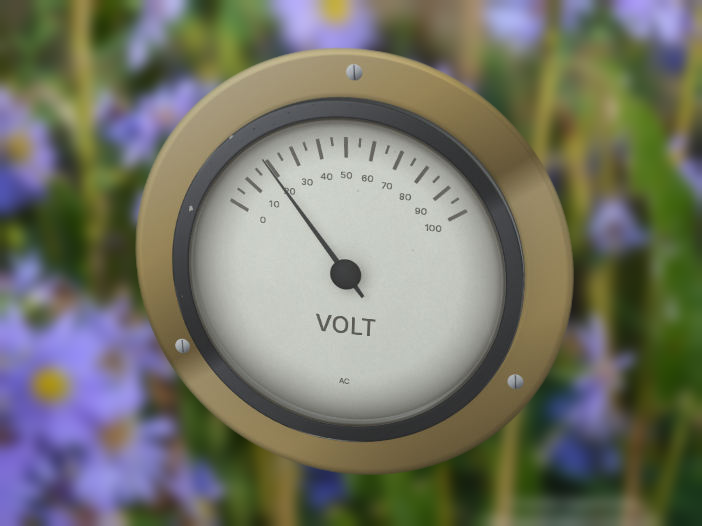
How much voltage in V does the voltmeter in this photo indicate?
20 V
